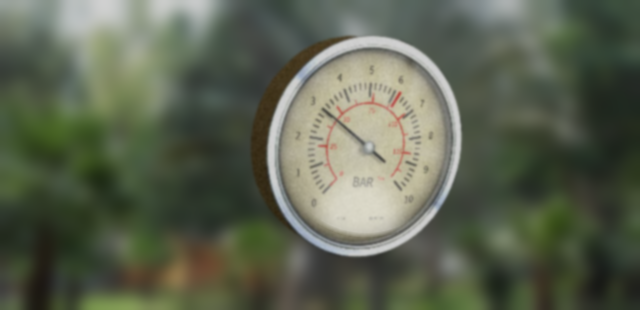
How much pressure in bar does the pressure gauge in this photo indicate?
3 bar
